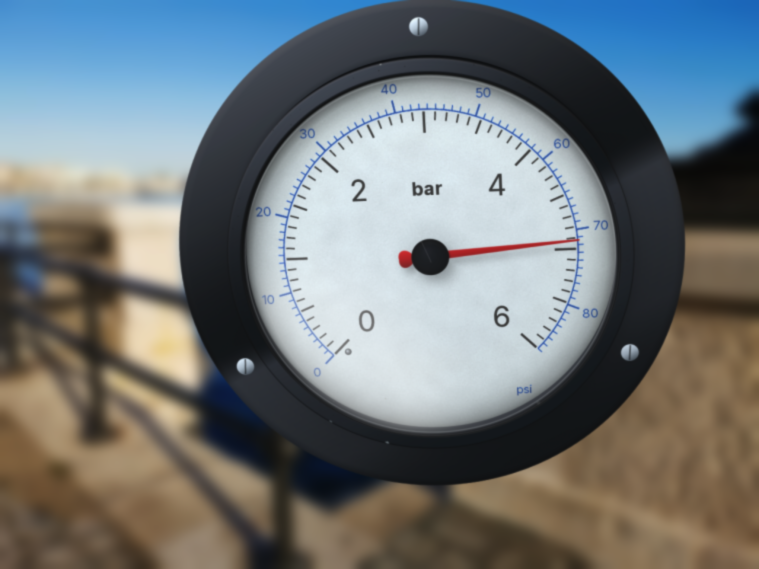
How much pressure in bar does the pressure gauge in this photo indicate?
4.9 bar
